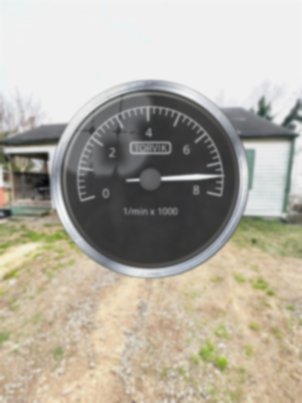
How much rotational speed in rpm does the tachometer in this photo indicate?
7400 rpm
